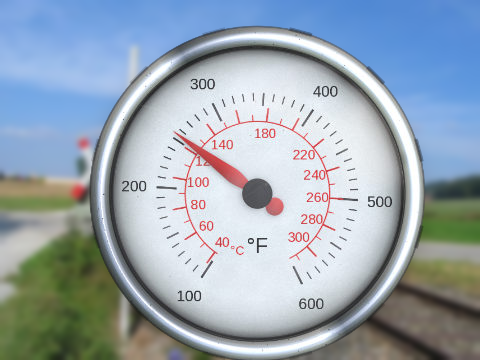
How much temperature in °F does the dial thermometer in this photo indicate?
255 °F
